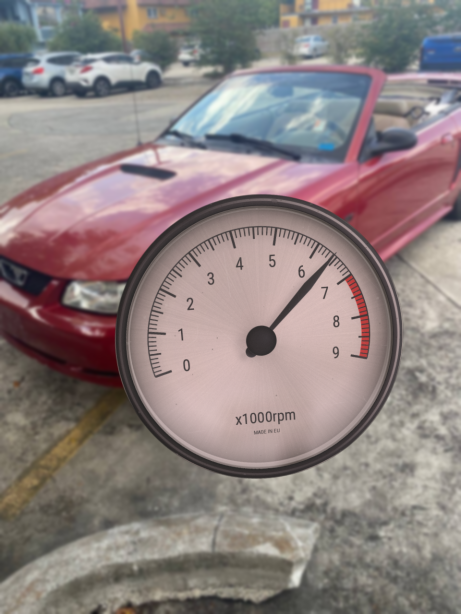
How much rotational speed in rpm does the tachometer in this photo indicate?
6400 rpm
